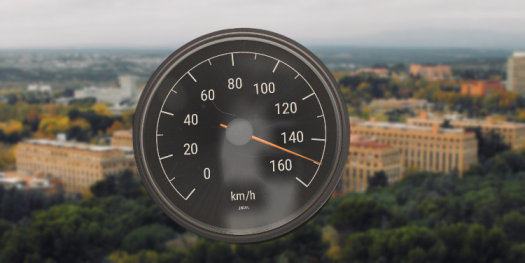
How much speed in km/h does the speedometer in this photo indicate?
150 km/h
